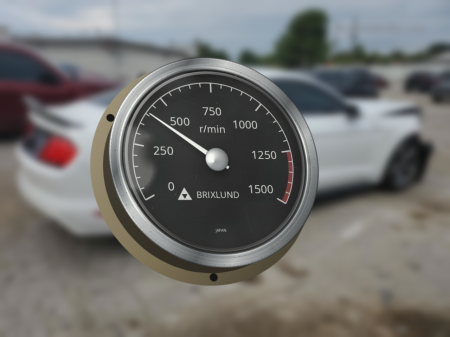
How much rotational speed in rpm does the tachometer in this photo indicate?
400 rpm
